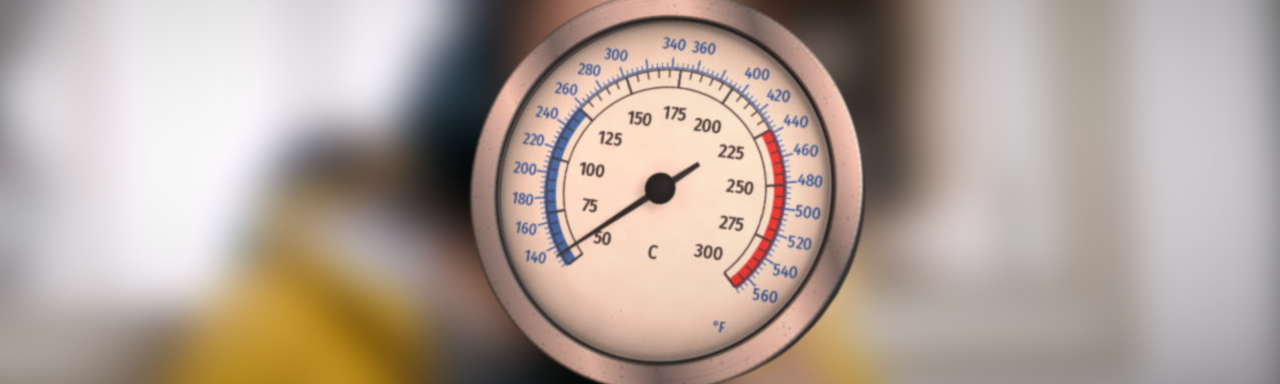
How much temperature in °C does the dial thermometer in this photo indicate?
55 °C
